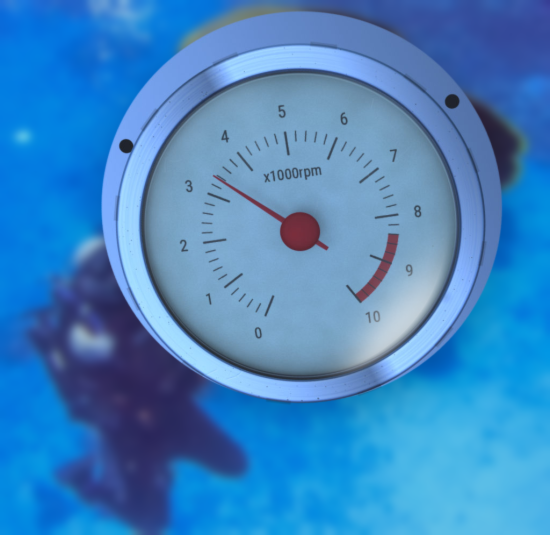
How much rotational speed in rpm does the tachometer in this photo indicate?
3400 rpm
